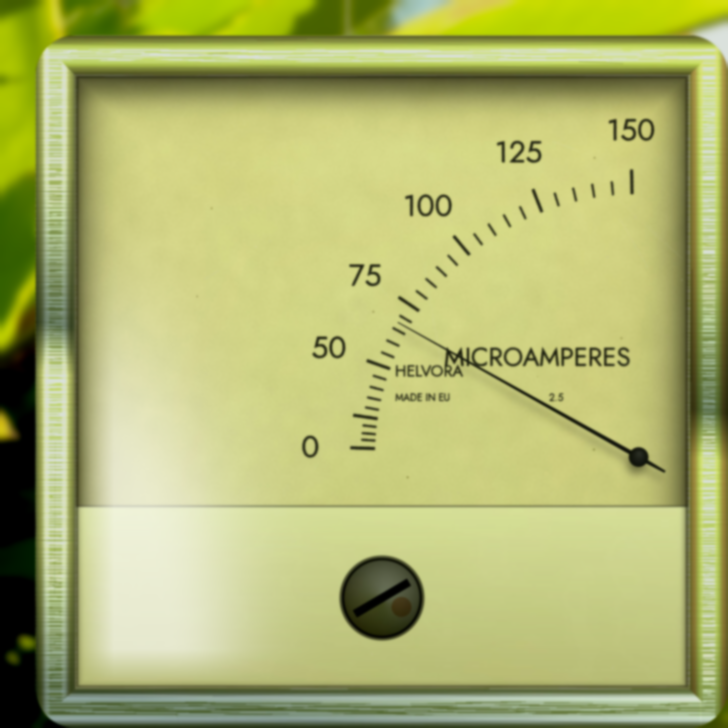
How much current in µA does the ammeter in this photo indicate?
67.5 µA
